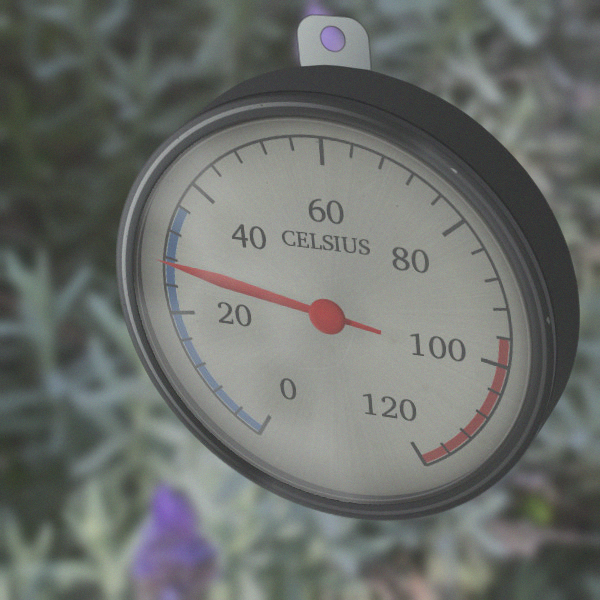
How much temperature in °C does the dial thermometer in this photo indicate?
28 °C
